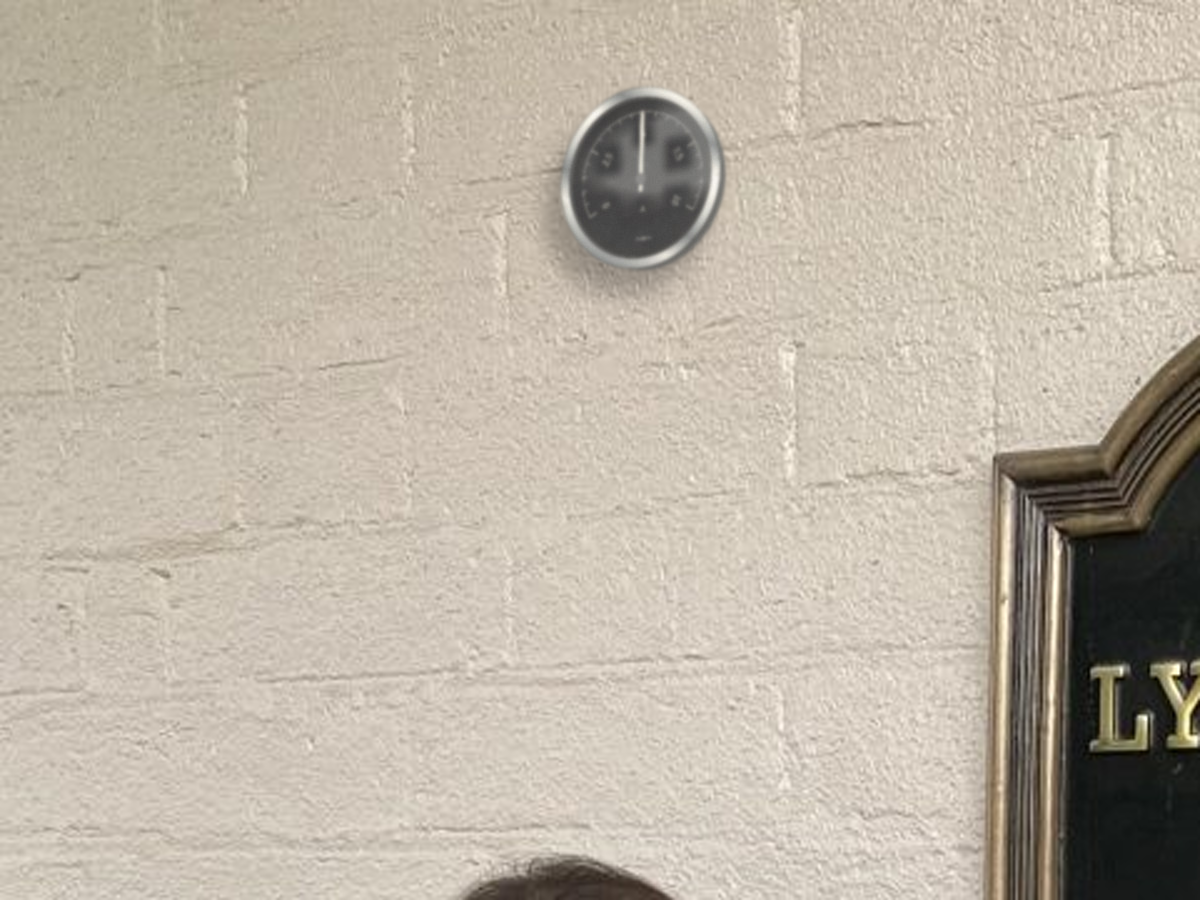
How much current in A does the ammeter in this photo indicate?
5 A
